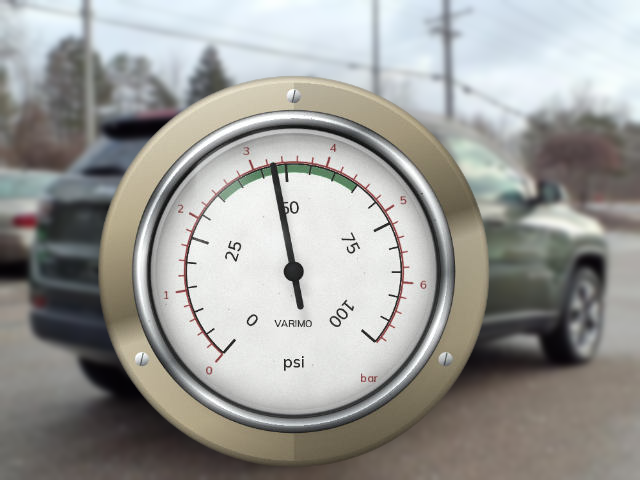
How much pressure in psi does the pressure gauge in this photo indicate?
47.5 psi
